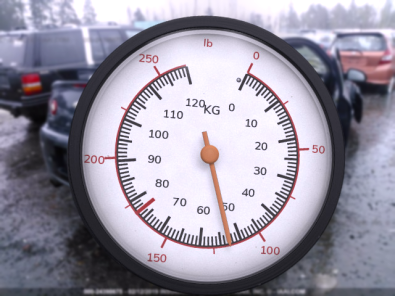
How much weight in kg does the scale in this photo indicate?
53 kg
